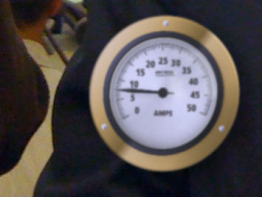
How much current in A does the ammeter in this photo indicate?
7.5 A
